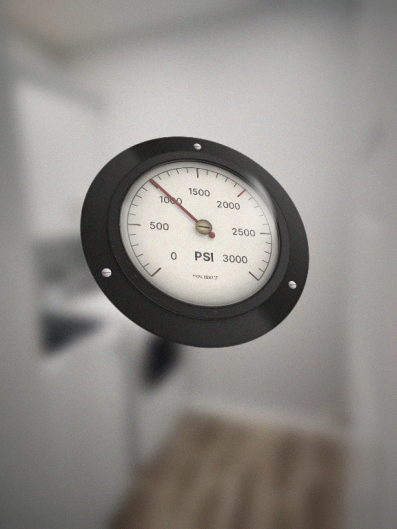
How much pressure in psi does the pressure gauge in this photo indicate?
1000 psi
